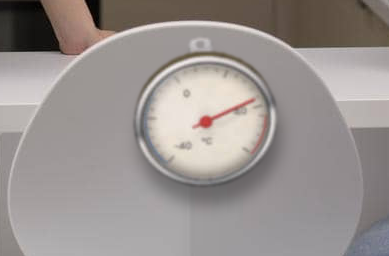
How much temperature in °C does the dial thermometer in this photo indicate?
36 °C
